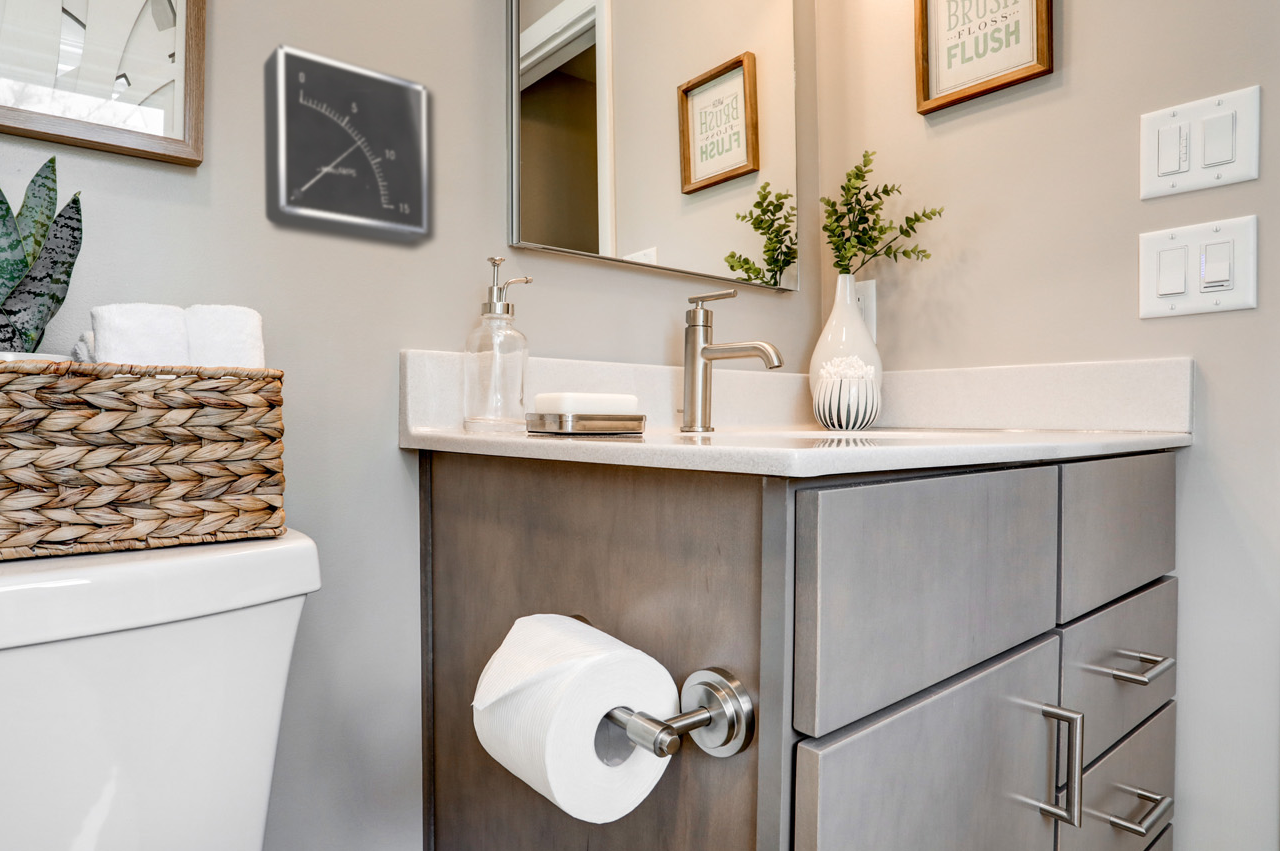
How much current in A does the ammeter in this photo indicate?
7.5 A
